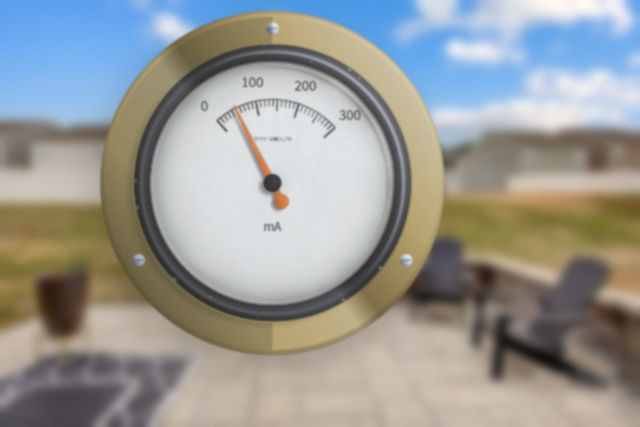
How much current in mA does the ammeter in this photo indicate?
50 mA
